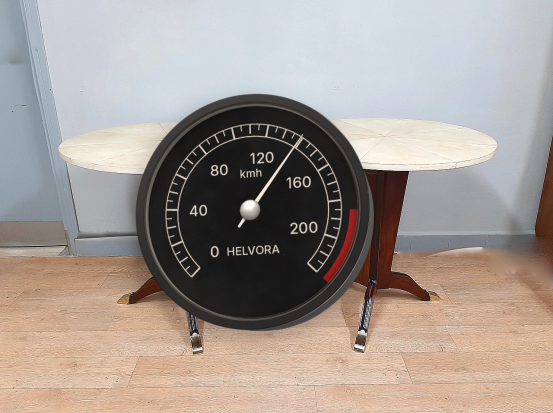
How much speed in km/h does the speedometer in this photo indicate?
140 km/h
